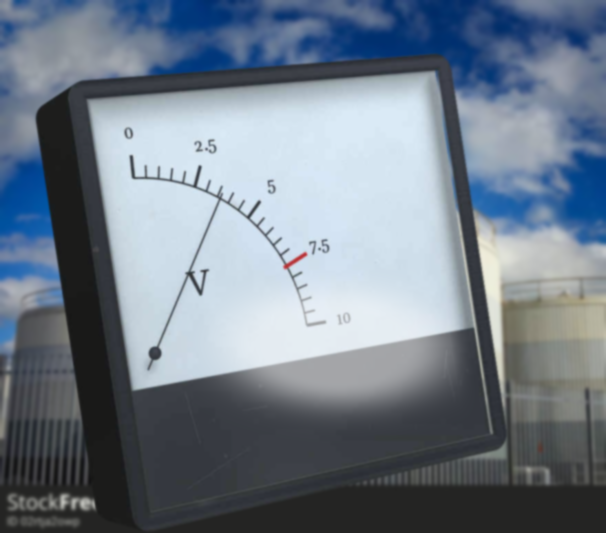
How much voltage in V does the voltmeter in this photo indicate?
3.5 V
